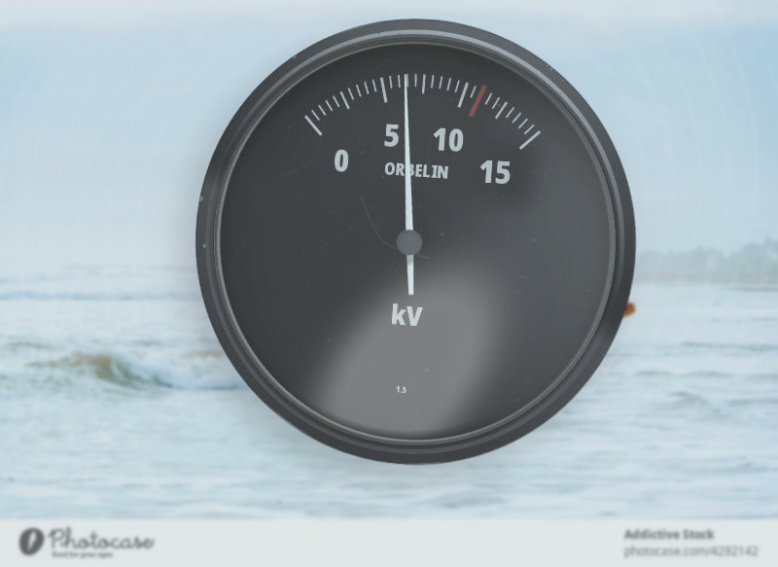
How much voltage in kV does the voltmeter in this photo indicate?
6.5 kV
